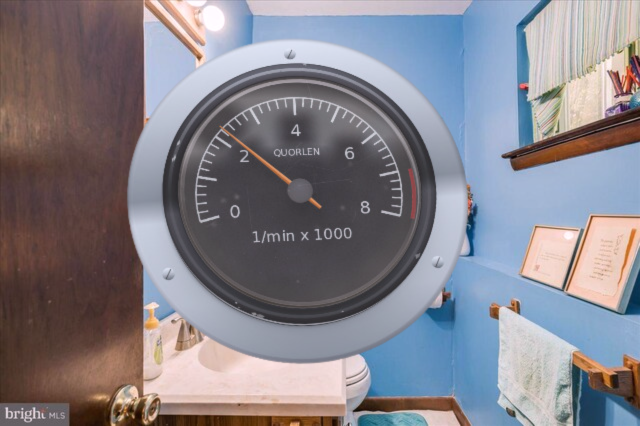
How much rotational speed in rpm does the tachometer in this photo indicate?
2200 rpm
